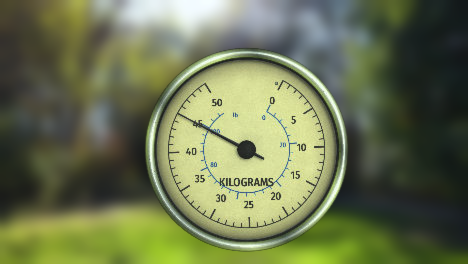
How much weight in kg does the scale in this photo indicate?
45 kg
